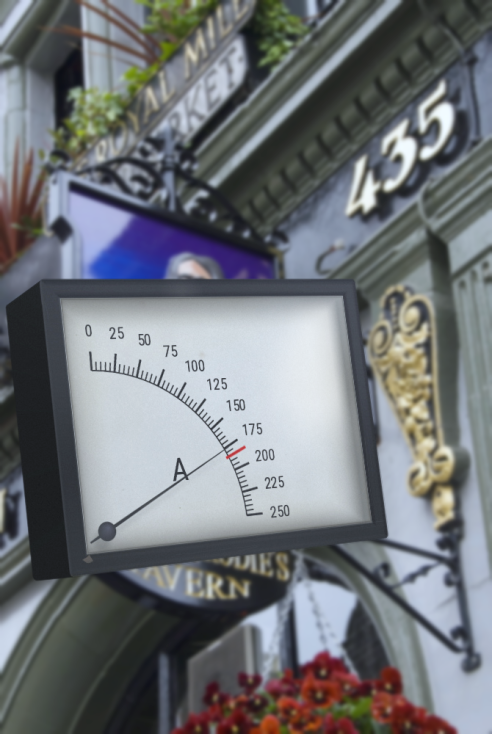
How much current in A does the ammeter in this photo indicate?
175 A
